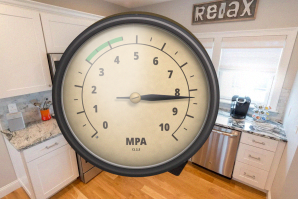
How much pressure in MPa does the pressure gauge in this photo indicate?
8.25 MPa
